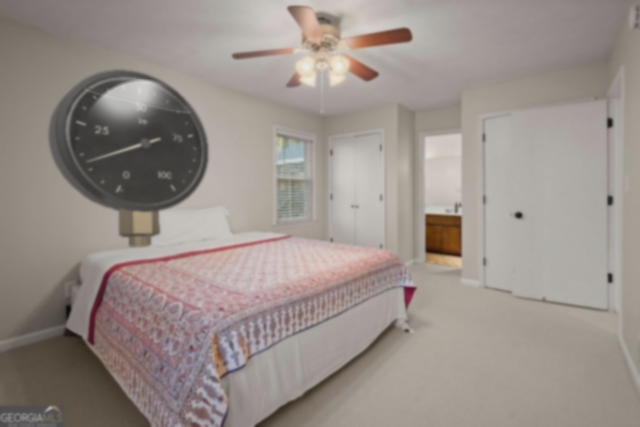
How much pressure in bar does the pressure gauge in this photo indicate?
12.5 bar
